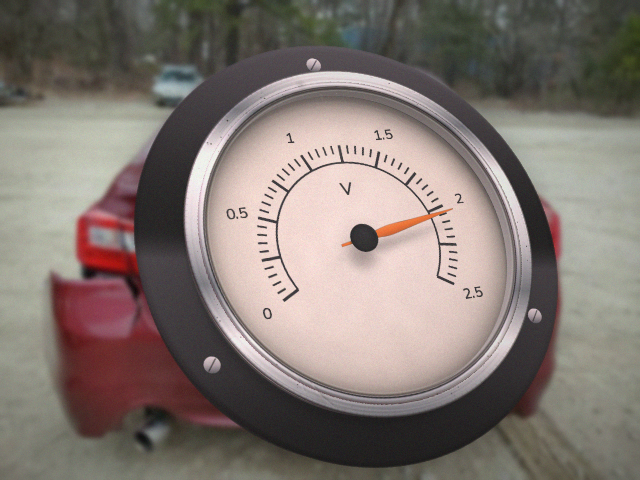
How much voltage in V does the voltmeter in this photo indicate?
2.05 V
